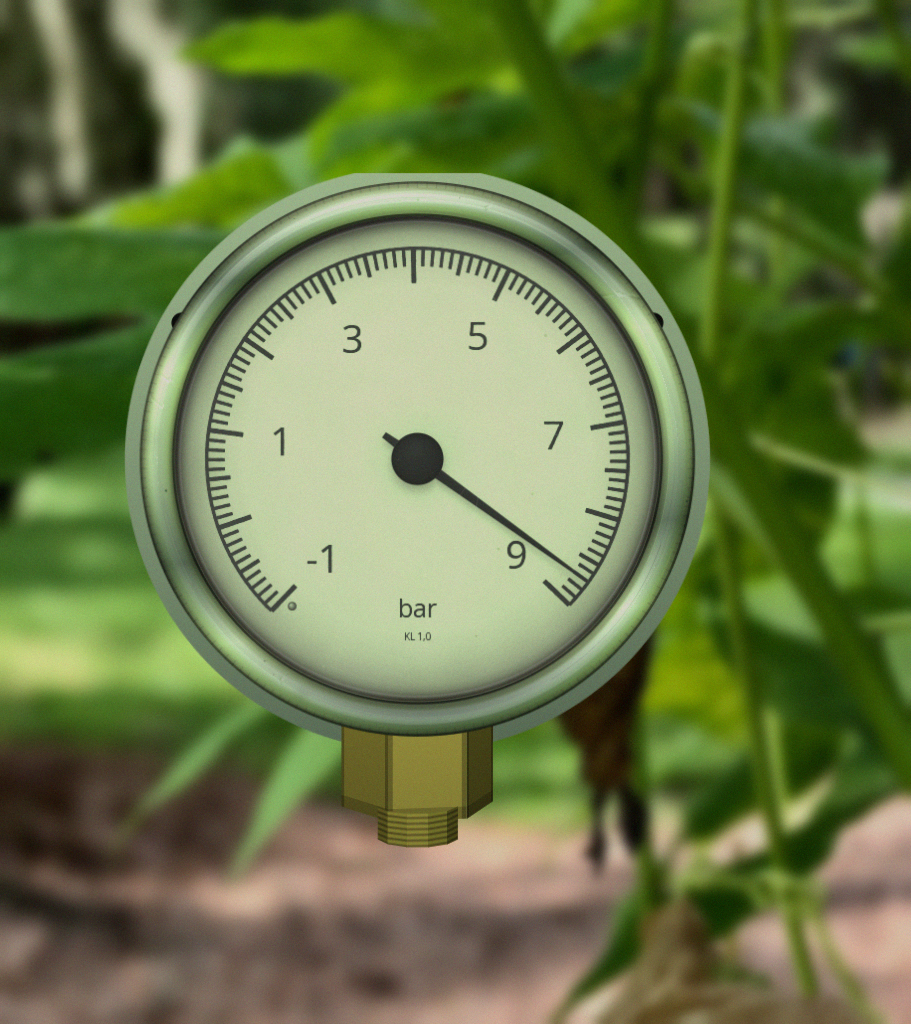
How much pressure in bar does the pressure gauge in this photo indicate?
8.7 bar
